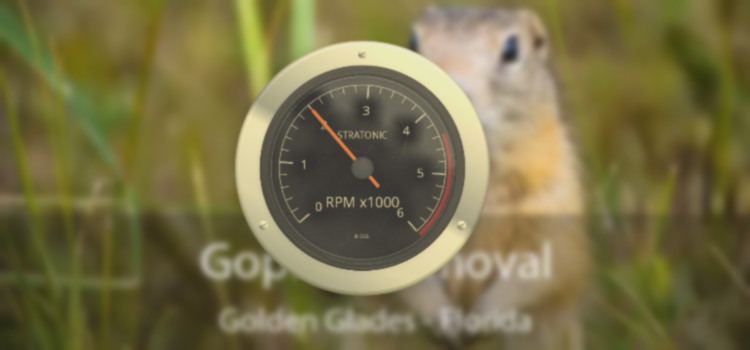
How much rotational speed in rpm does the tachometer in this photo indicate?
2000 rpm
